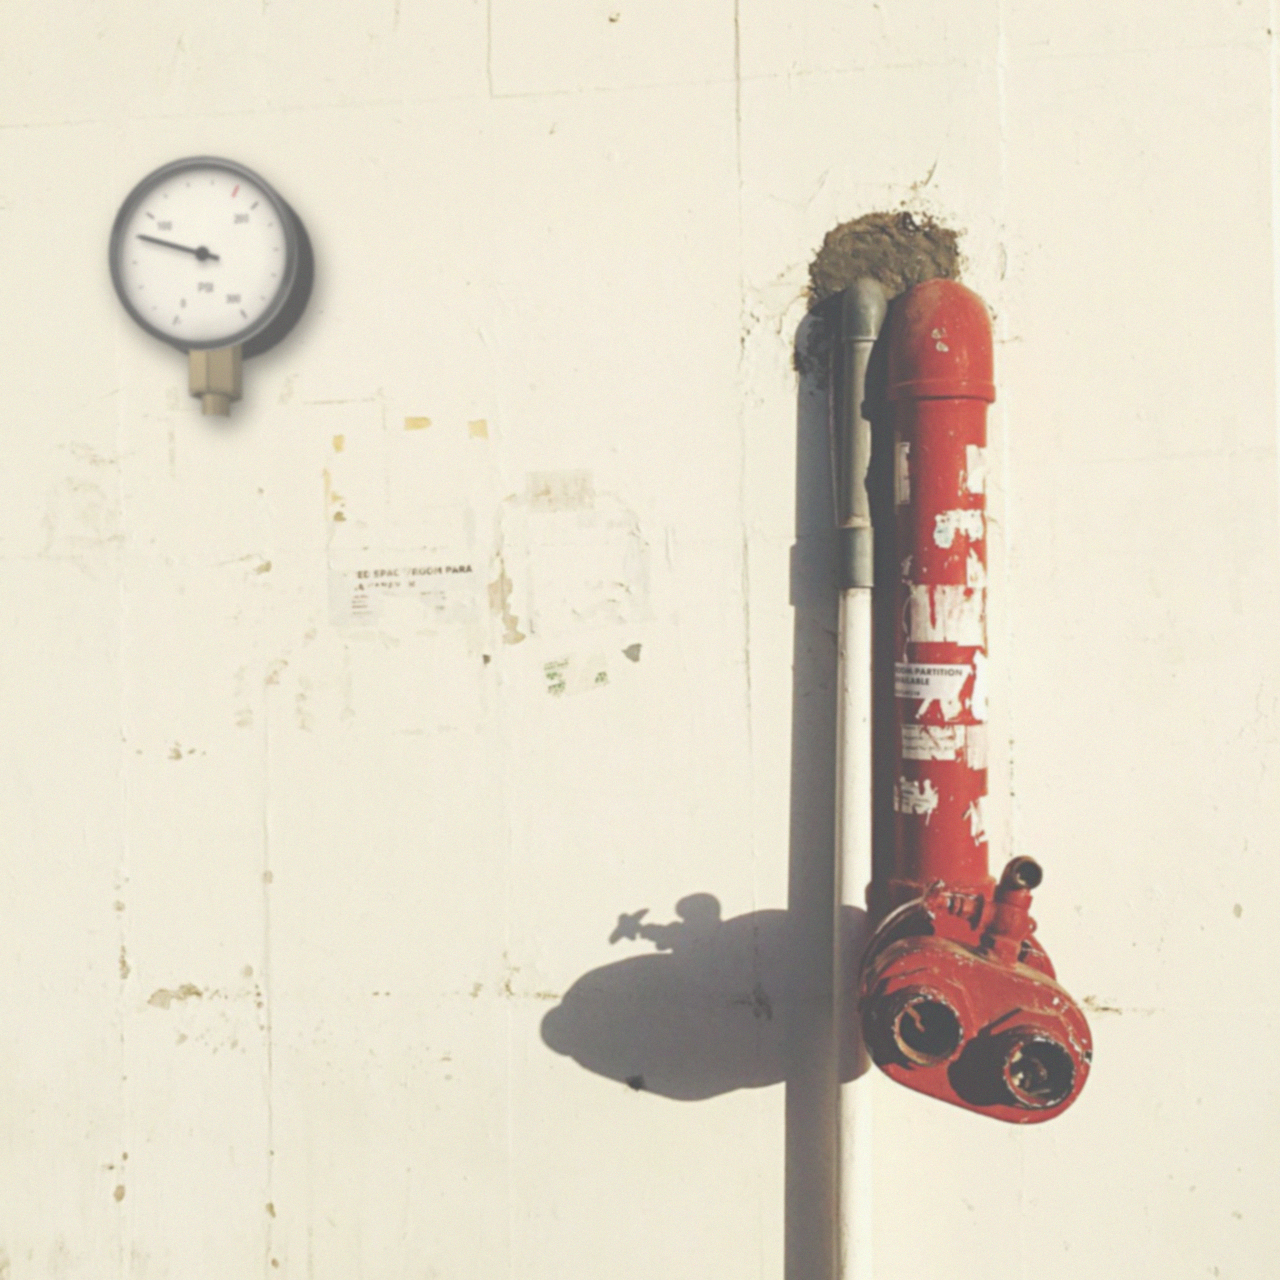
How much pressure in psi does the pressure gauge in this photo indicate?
80 psi
